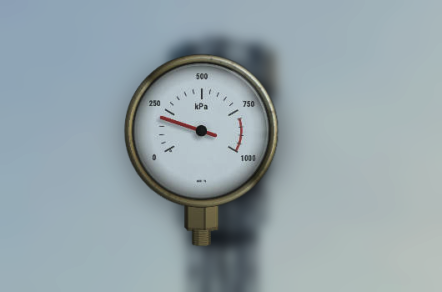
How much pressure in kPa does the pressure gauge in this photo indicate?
200 kPa
